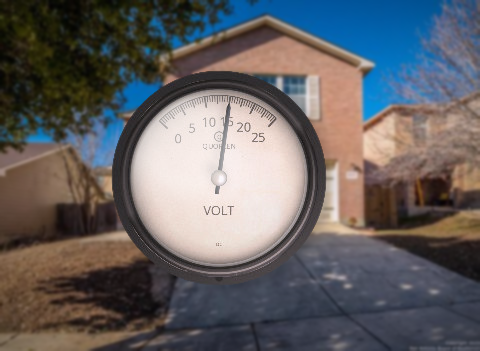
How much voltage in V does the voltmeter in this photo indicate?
15 V
